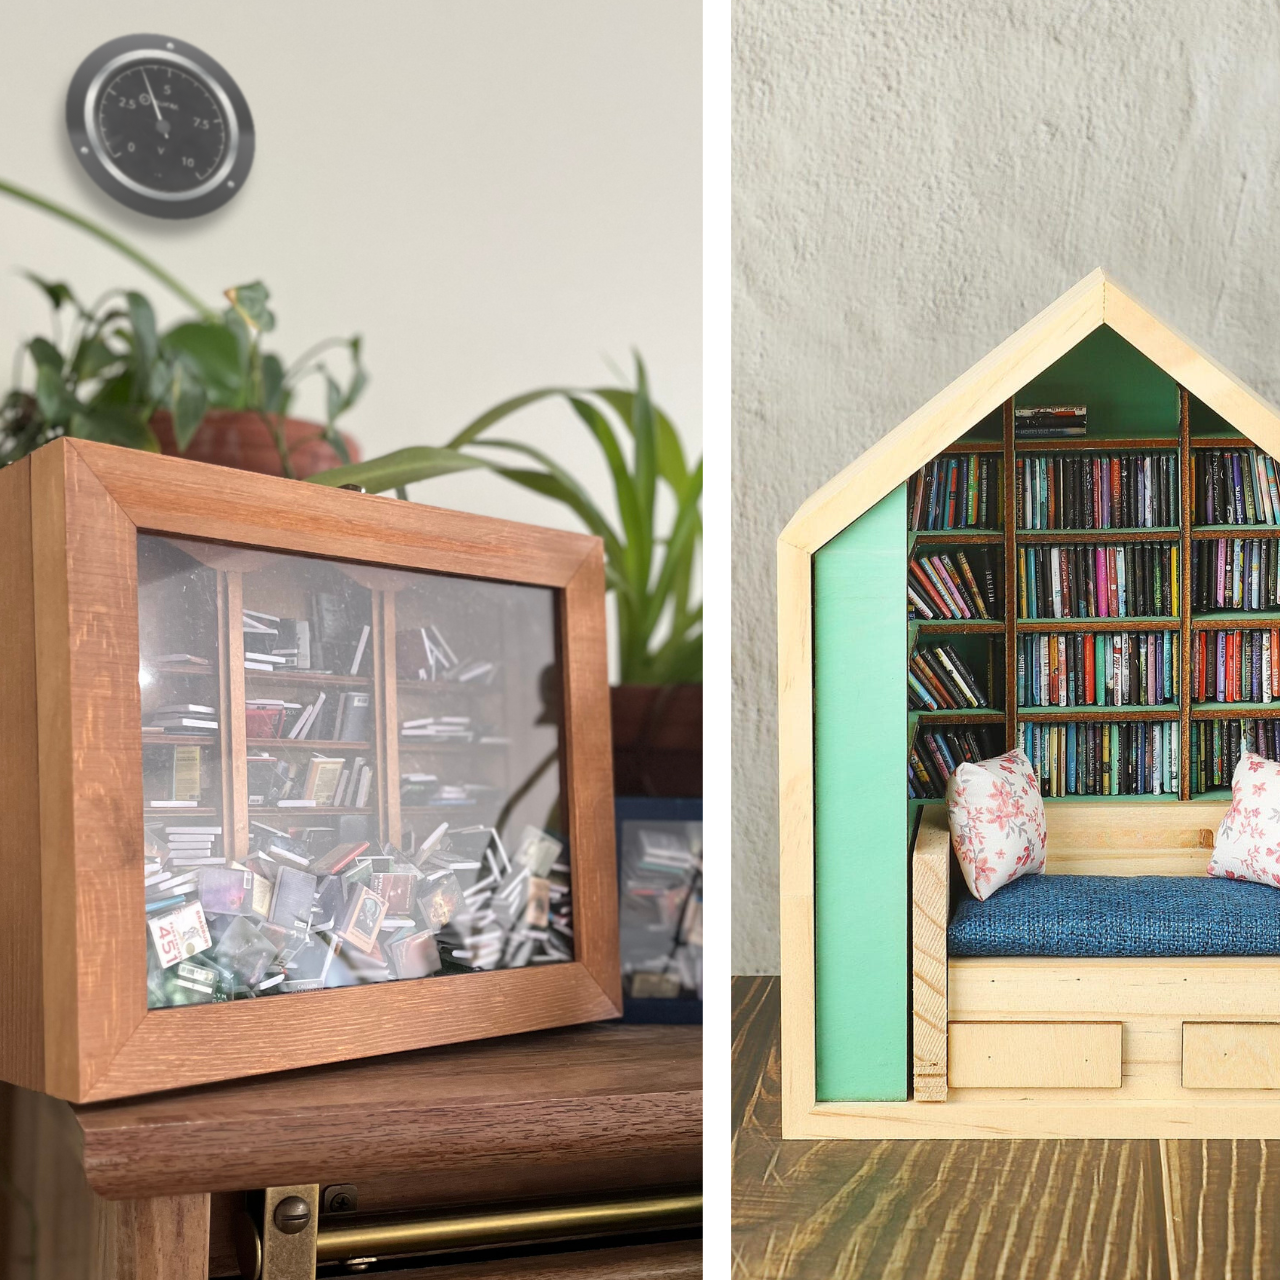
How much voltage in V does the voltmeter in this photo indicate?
4 V
